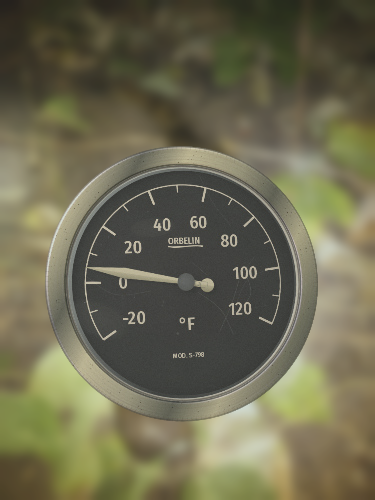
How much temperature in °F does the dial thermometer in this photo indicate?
5 °F
